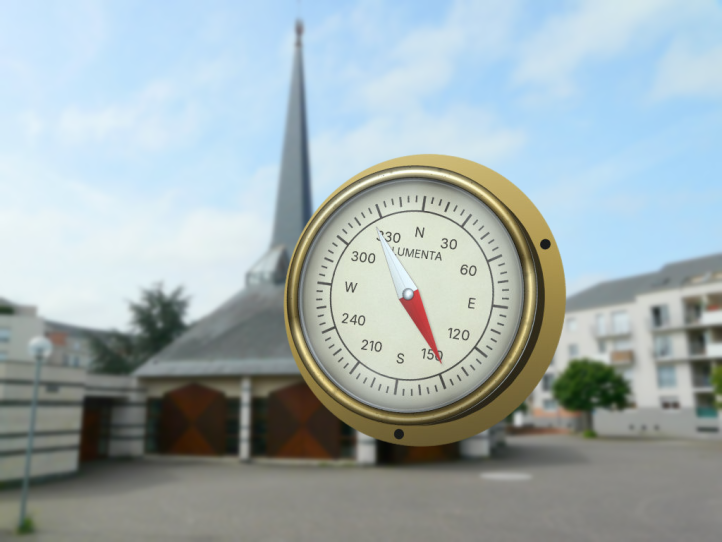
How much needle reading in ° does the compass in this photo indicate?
145 °
